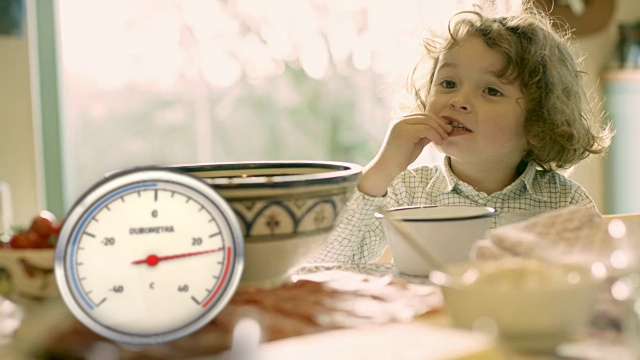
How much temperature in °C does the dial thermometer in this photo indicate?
24 °C
